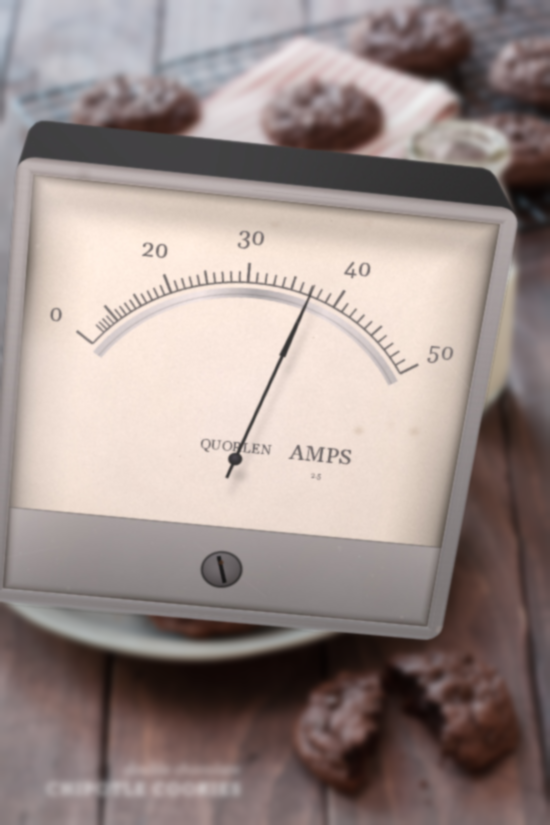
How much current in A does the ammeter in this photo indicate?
37 A
